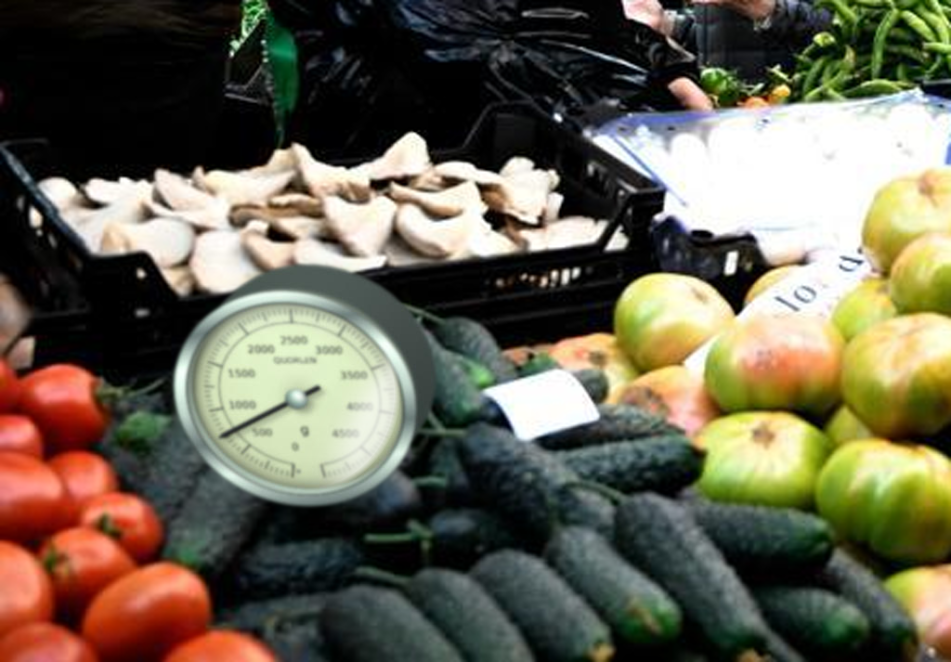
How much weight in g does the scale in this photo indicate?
750 g
